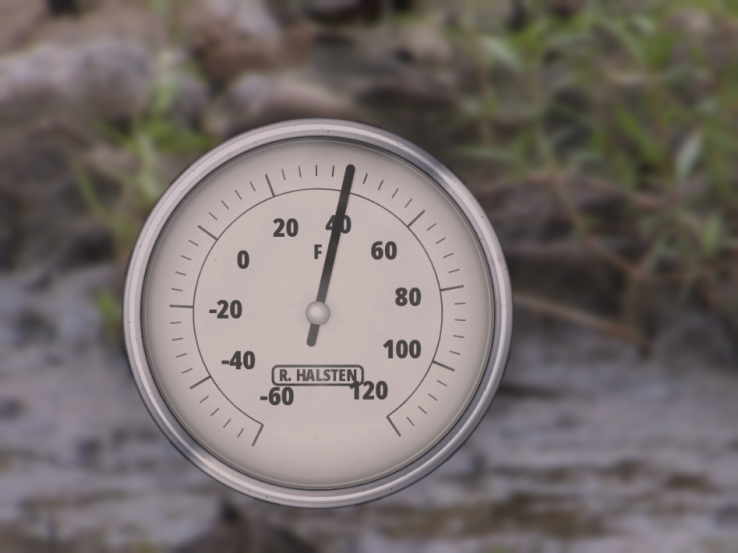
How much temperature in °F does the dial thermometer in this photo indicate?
40 °F
